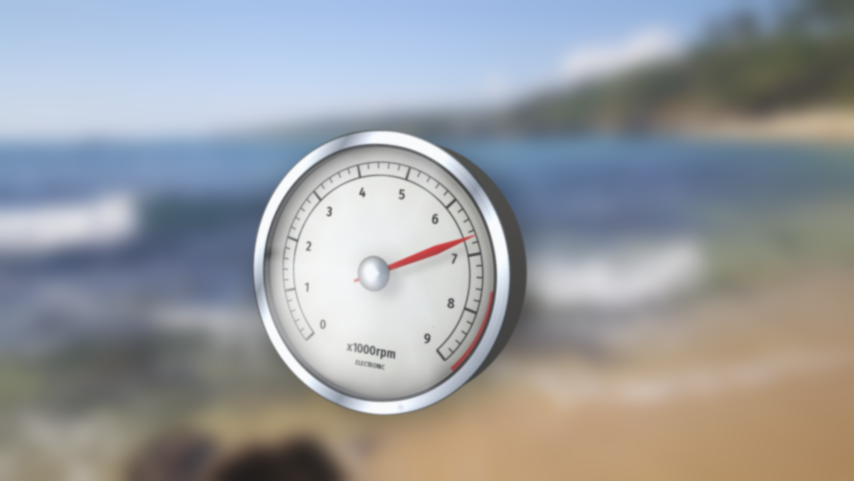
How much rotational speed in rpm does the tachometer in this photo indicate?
6700 rpm
